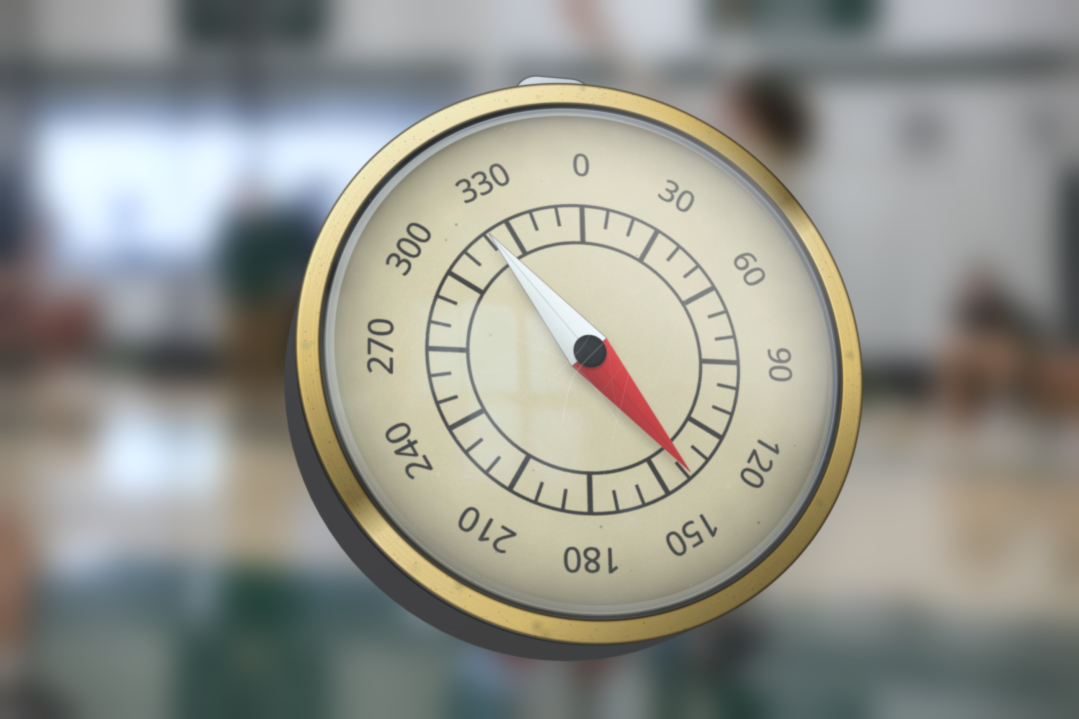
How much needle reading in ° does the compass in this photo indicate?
140 °
